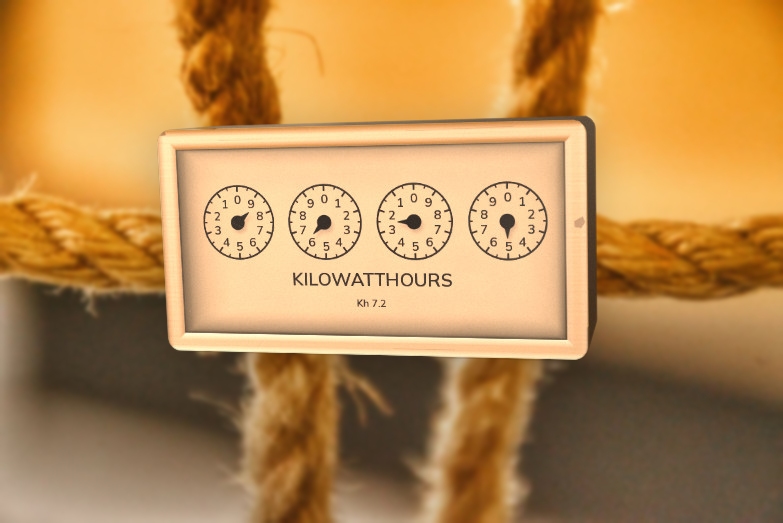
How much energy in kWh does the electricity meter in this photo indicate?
8625 kWh
